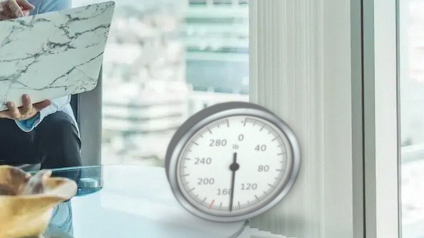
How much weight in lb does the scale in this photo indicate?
150 lb
